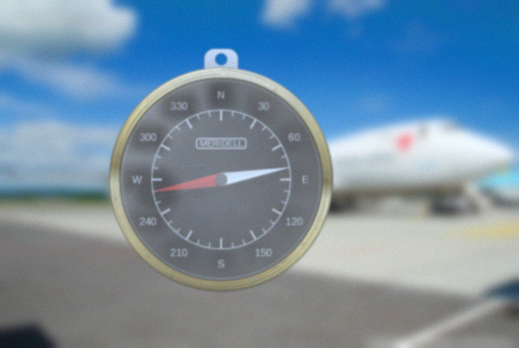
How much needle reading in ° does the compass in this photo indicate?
260 °
